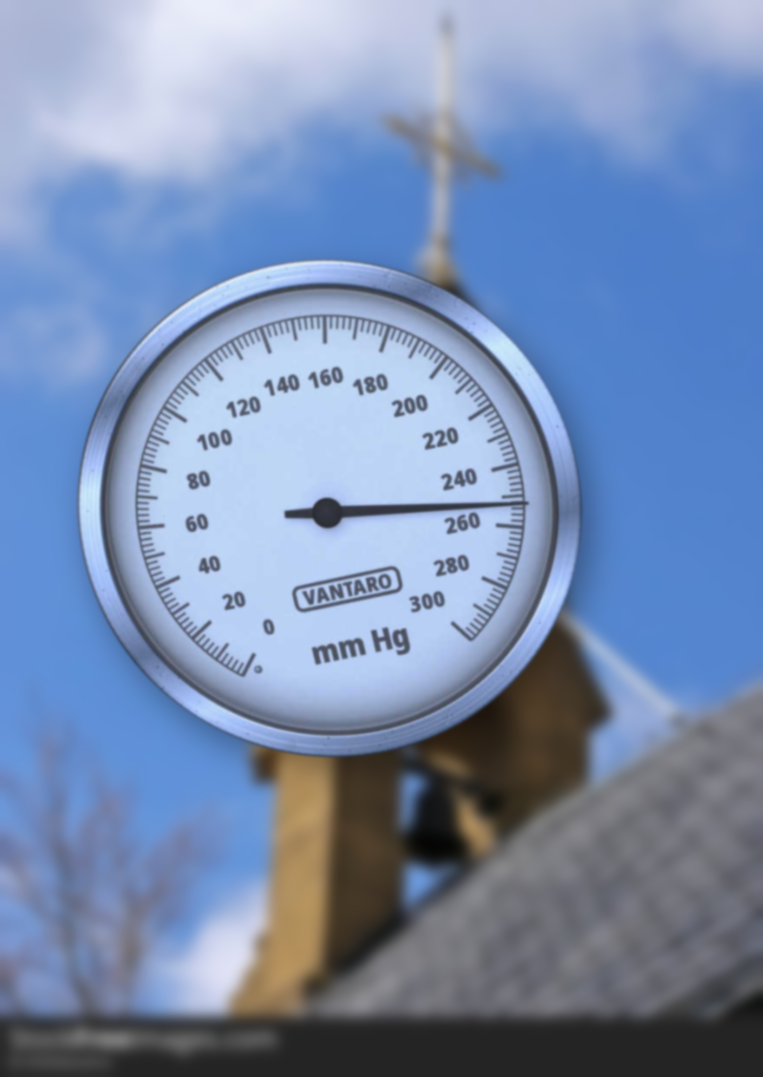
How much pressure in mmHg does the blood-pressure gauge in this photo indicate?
252 mmHg
